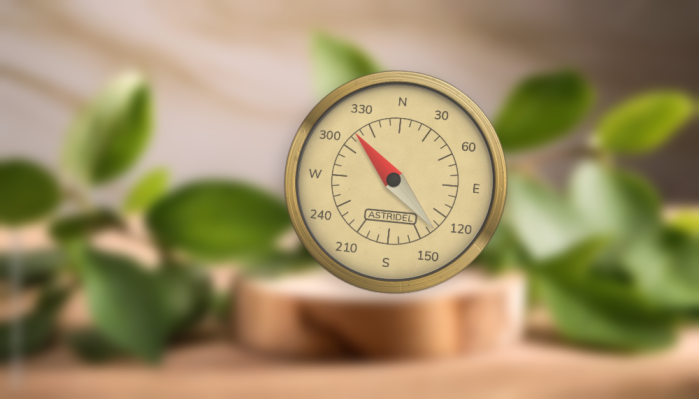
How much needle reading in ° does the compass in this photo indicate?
315 °
